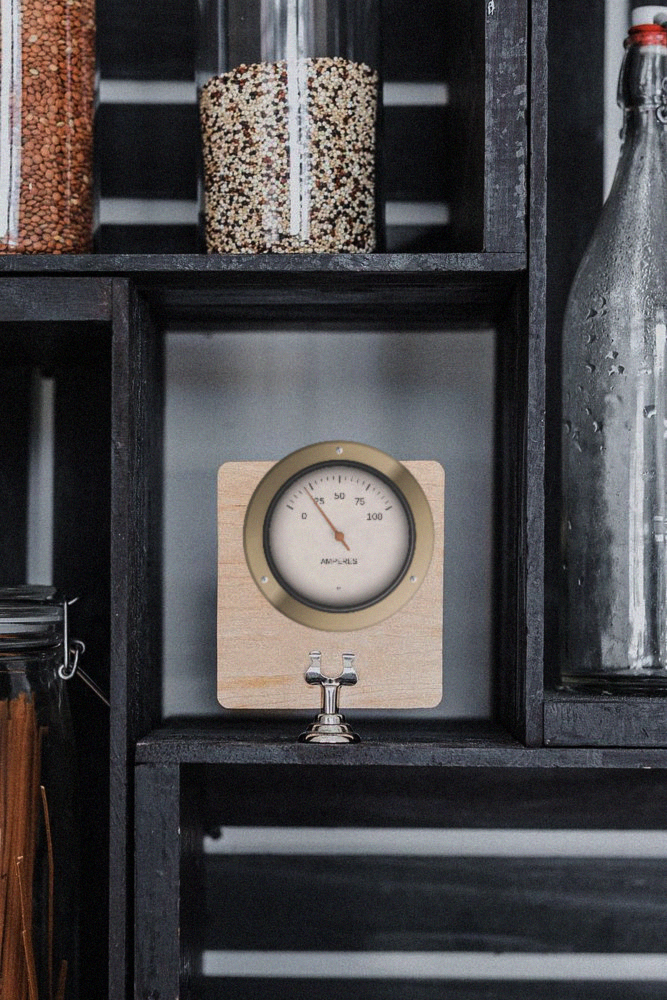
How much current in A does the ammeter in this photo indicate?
20 A
